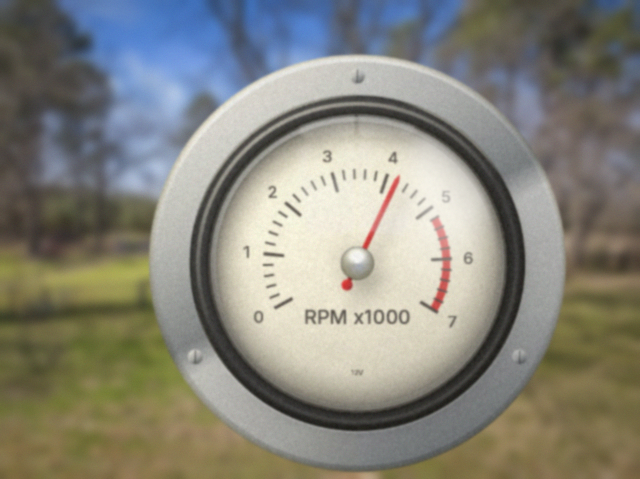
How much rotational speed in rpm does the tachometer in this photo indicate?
4200 rpm
